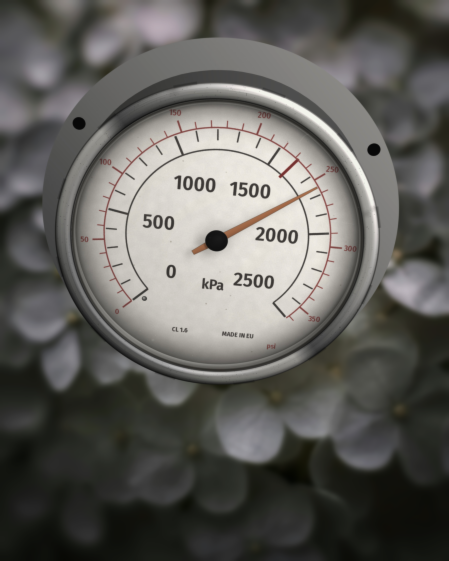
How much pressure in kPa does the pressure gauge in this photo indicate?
1750 kPa
